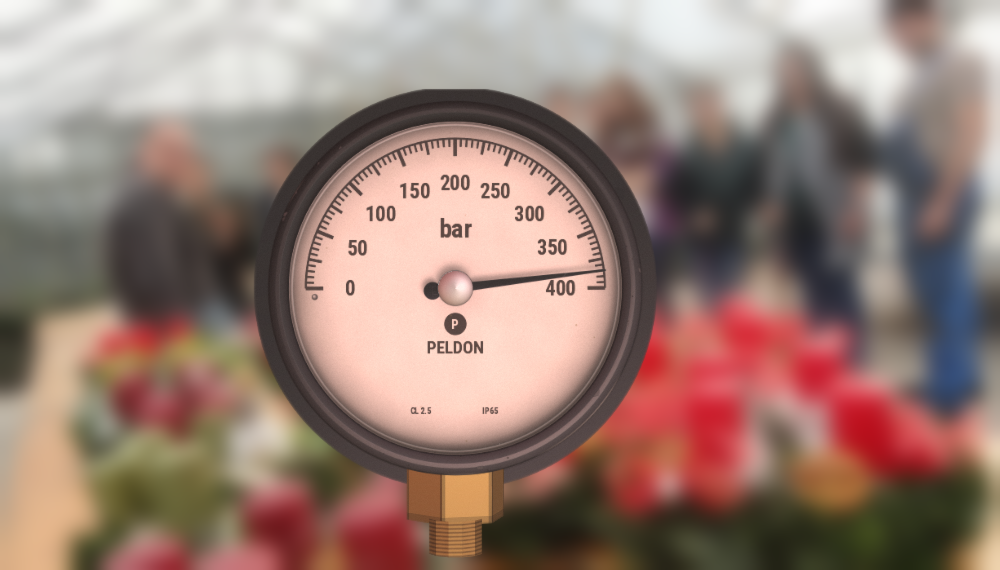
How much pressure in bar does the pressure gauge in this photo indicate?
385 bar
